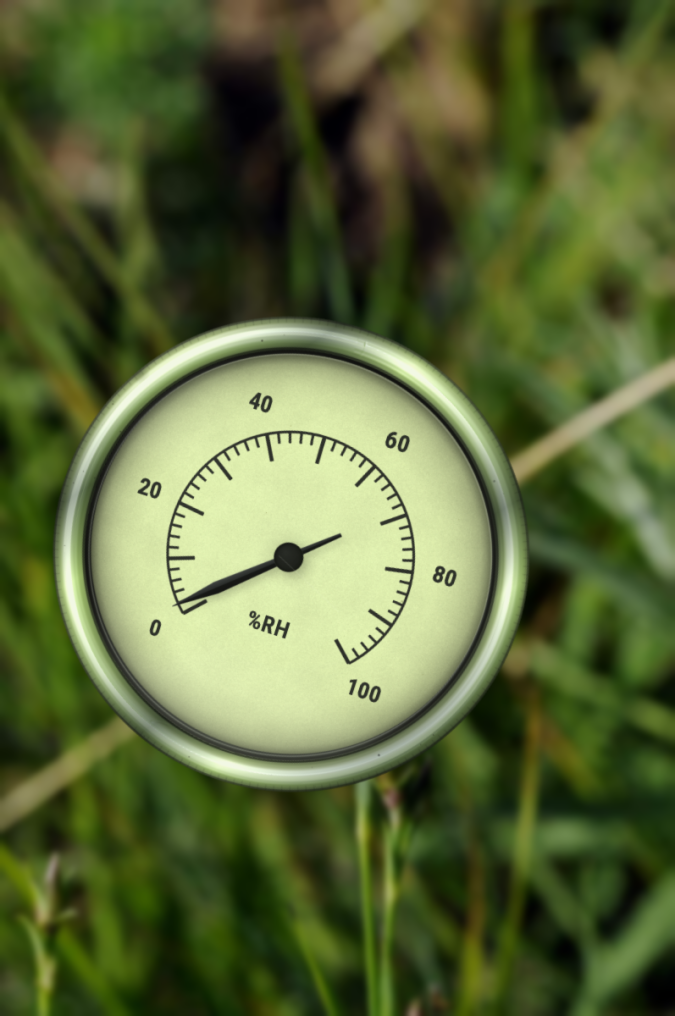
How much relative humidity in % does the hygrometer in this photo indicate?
2 %
